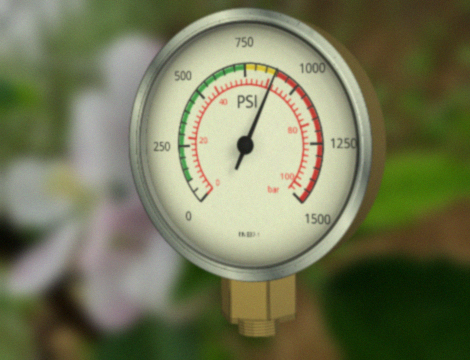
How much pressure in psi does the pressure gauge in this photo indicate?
900 psi
